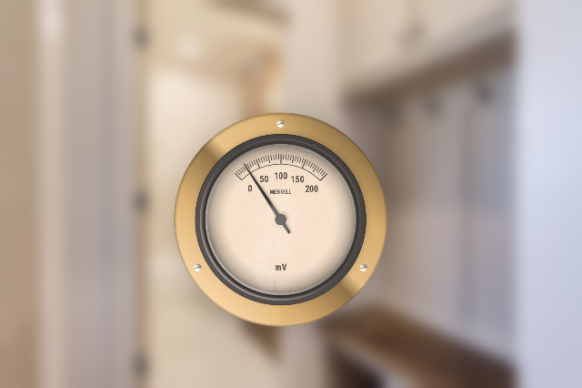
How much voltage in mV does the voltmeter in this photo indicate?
25 mV
